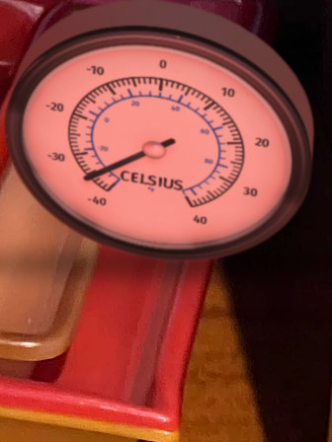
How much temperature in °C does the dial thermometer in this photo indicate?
-35 °C
